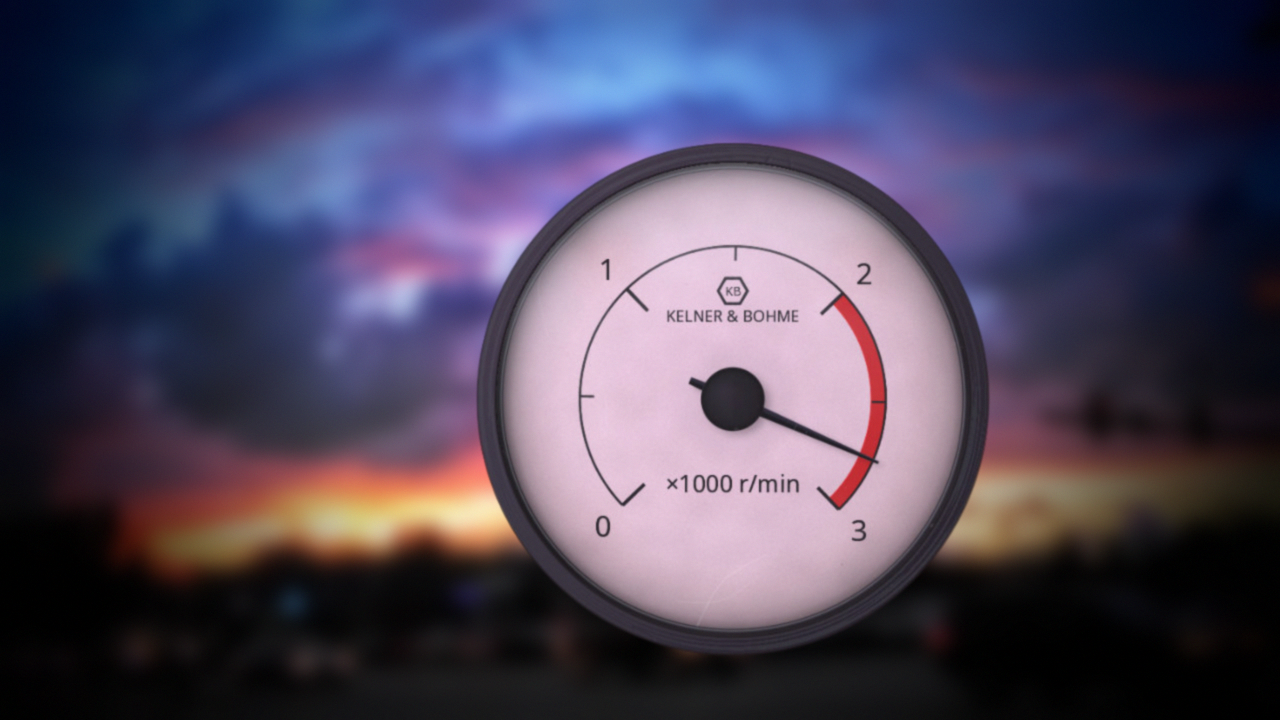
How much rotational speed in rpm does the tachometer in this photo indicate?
2750 rpm
